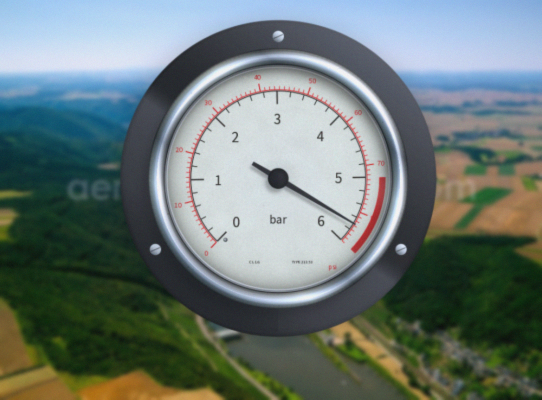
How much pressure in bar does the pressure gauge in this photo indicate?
5.7 bar
